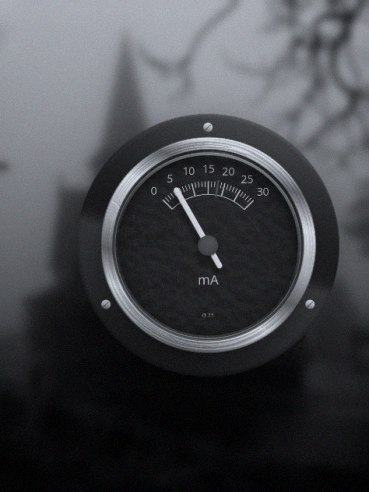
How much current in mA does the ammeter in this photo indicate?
5 mA
